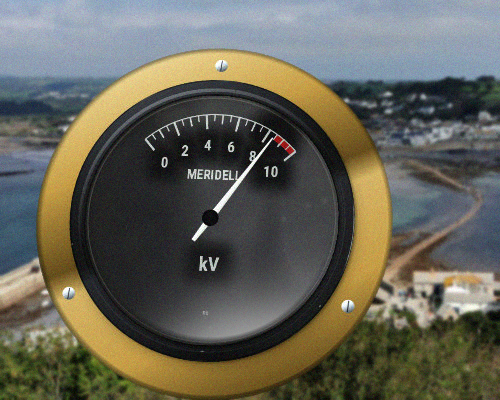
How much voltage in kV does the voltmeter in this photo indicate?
8.5 kV
